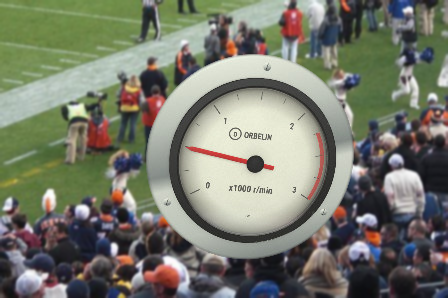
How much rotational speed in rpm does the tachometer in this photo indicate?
500 rpm
